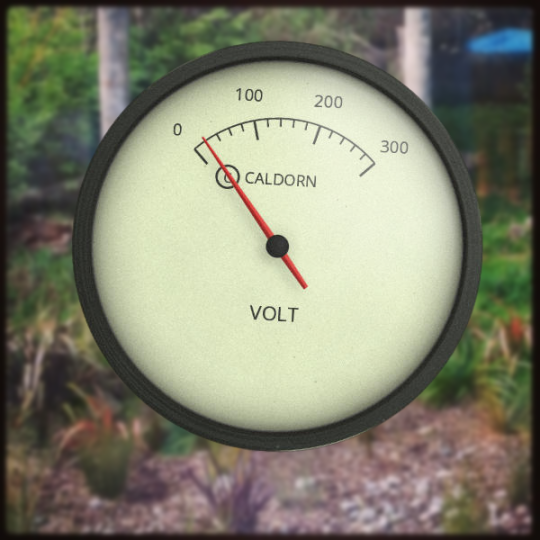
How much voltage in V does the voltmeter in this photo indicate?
20 V
